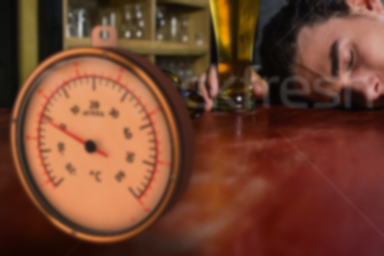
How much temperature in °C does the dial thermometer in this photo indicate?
0 °C
